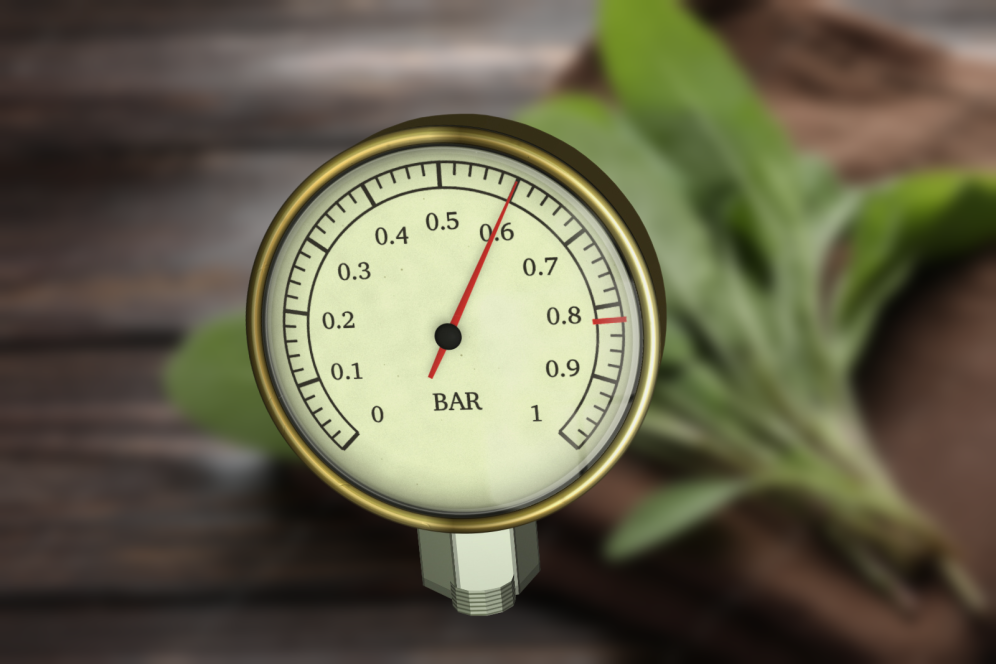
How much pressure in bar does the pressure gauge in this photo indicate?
0.6 bar
